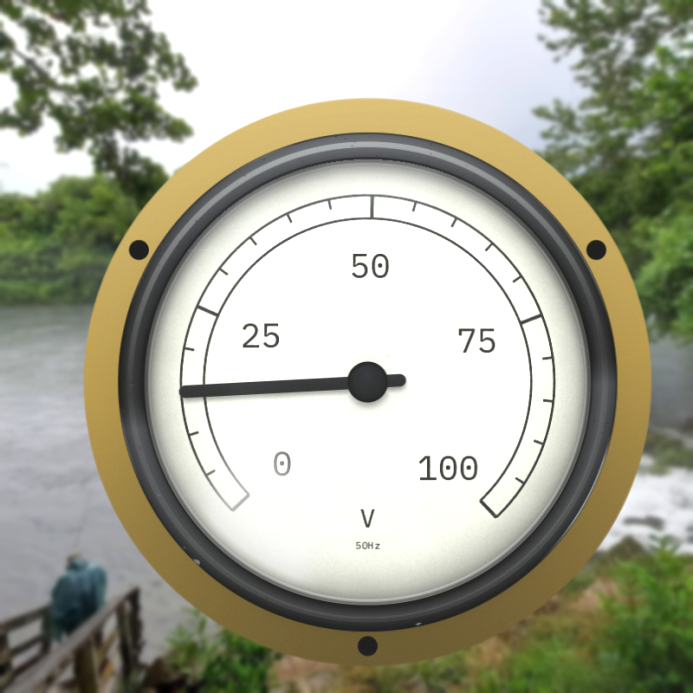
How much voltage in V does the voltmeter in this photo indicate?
15 V
